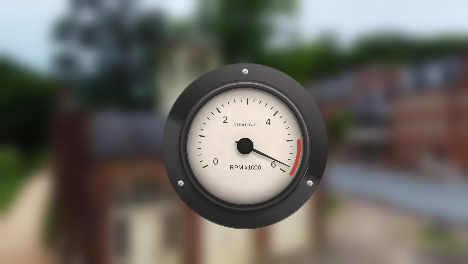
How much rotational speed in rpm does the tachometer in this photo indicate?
5800 rpm
